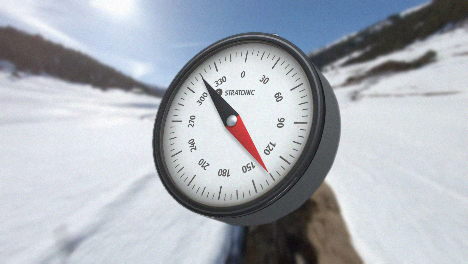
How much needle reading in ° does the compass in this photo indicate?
135 °
